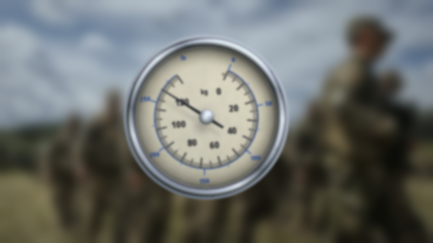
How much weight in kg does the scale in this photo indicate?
120 kg
